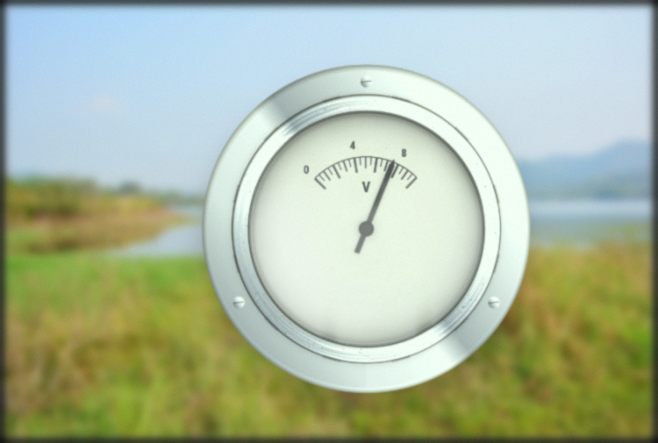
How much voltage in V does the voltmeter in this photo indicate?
7.5 V
